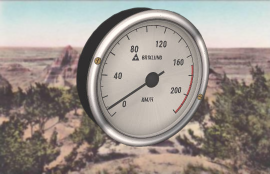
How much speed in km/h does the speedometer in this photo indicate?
10 km/h
